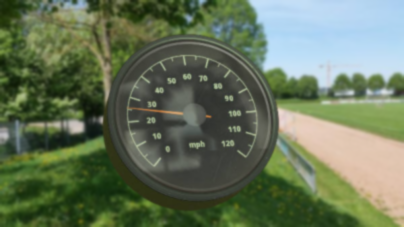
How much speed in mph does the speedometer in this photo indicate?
25 mph
